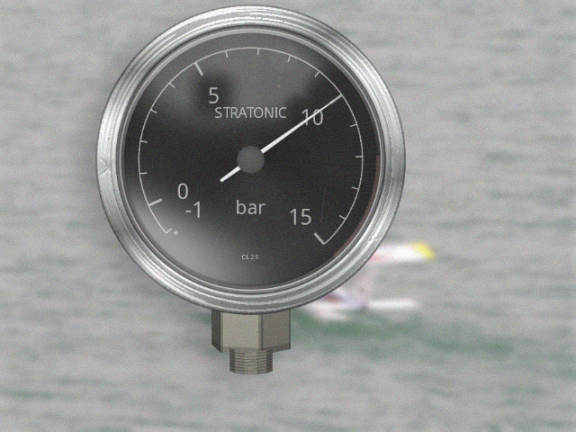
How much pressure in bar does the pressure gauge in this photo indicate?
10 bar
